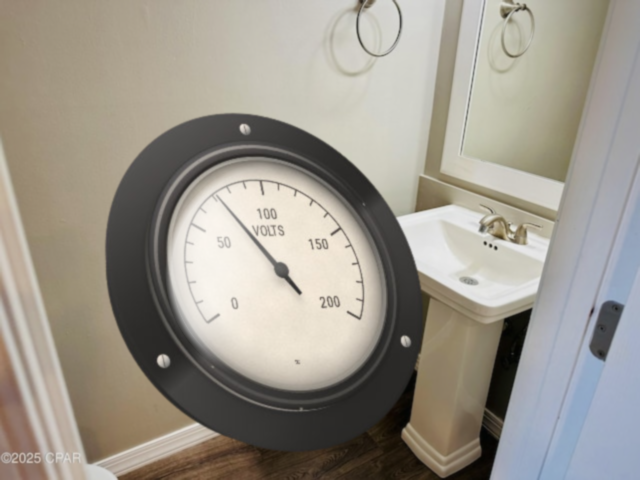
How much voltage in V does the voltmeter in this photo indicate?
70 V
